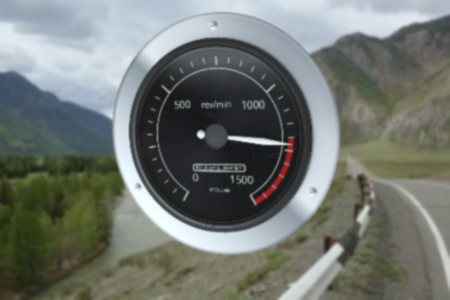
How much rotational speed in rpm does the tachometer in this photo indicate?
1225 rpm
